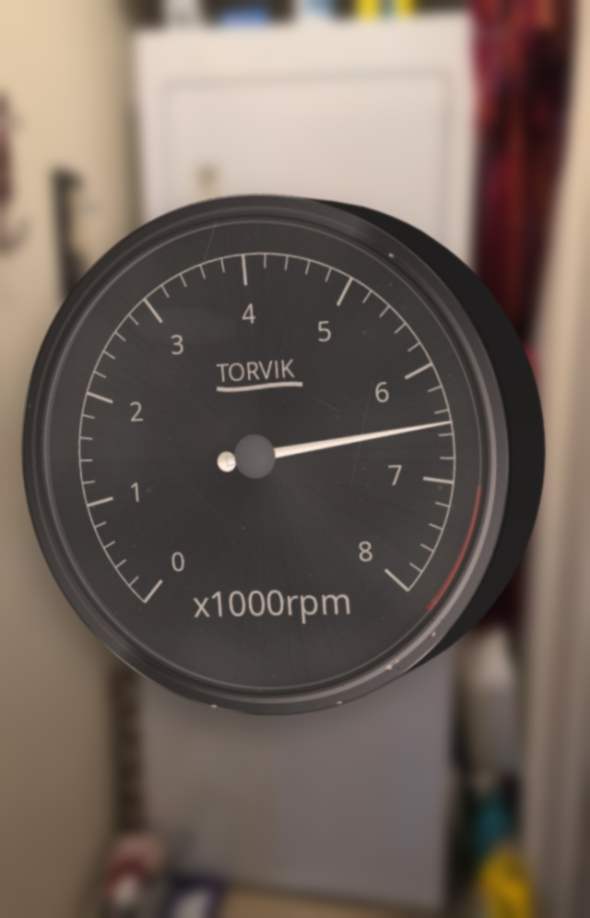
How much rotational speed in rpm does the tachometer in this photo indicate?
6500 rpm
